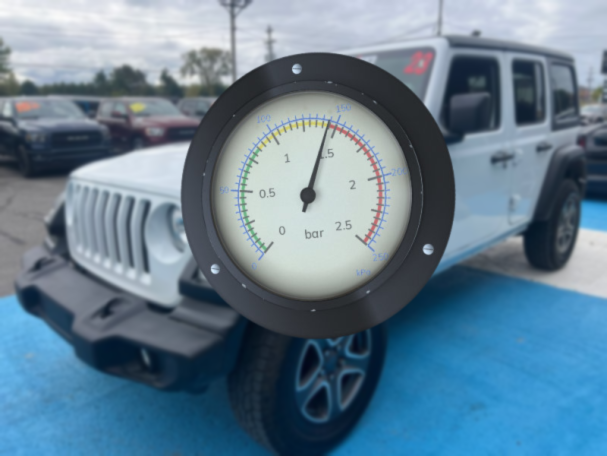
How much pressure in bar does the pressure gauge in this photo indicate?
1.45 bar
